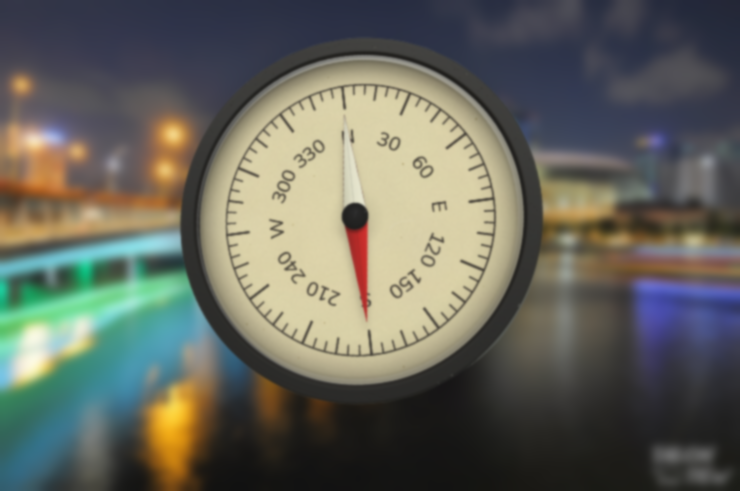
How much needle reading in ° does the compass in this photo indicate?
180 °
